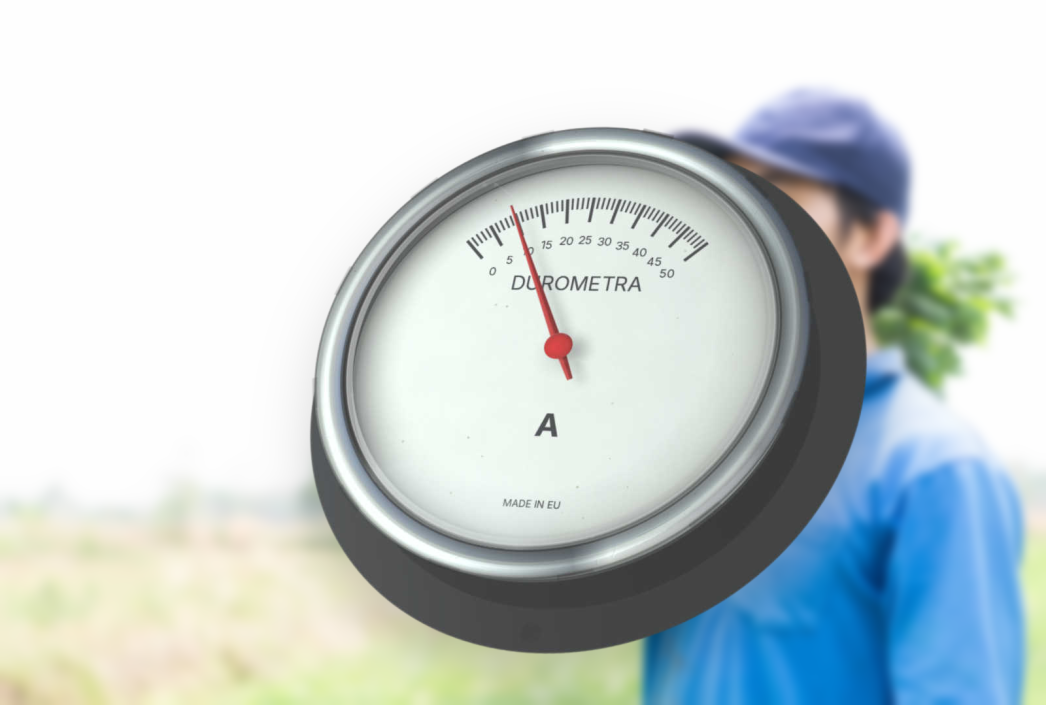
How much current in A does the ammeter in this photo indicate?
10 A
